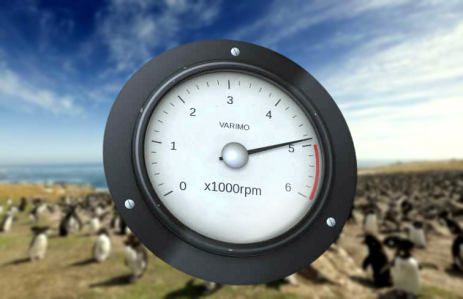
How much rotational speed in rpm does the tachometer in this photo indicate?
4900 rpm
